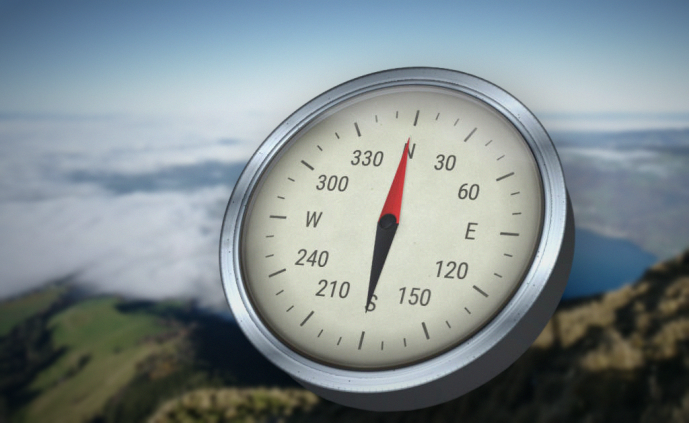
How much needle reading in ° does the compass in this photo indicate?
0 °
